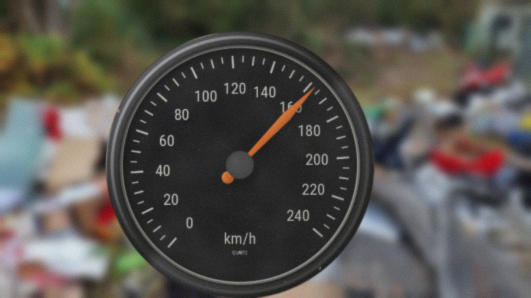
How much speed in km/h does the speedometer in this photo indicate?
162.5 km/h
